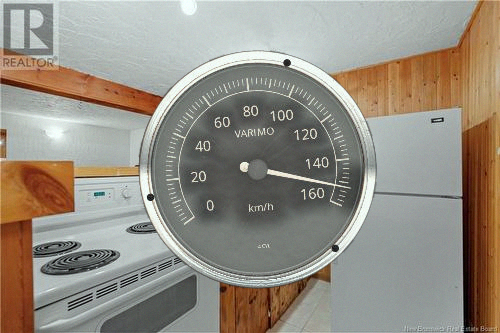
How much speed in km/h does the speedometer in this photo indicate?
152 km/h
